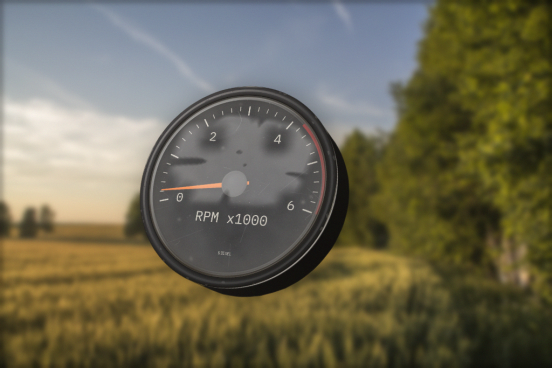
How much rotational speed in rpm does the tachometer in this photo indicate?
200 rpm
